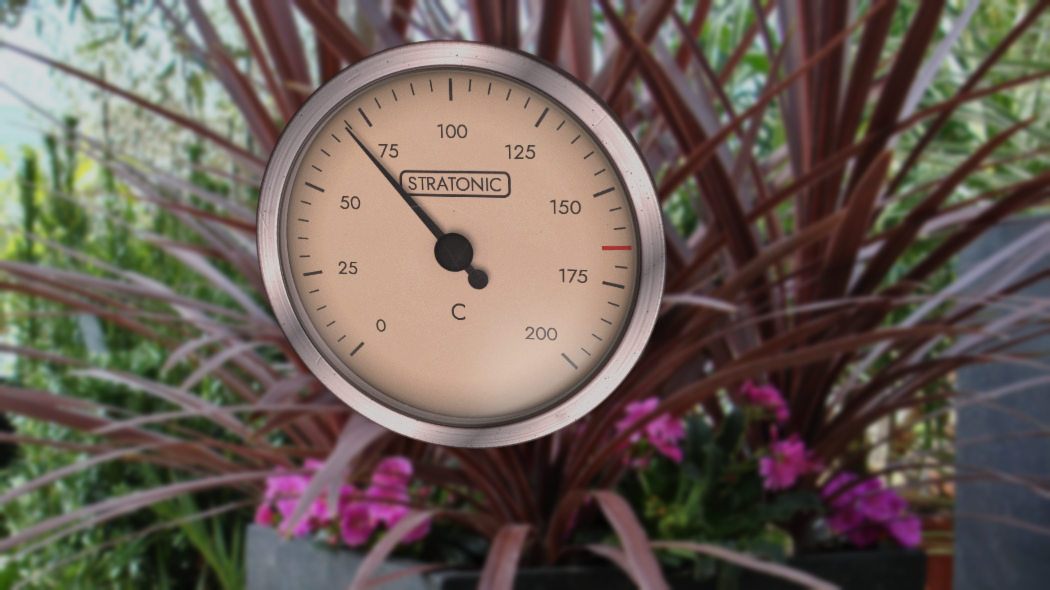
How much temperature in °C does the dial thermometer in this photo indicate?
70 °C
